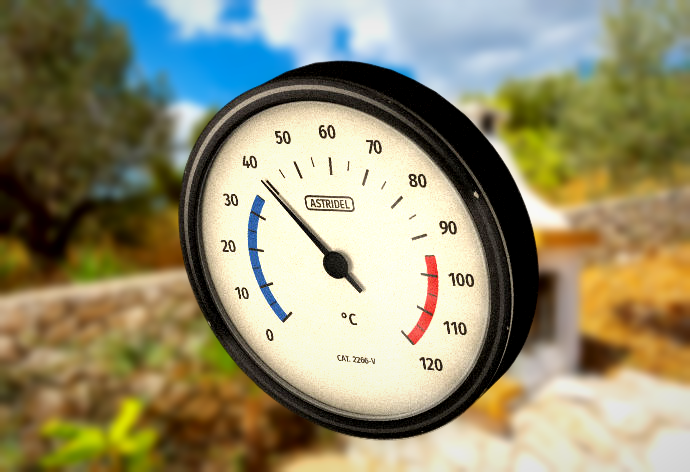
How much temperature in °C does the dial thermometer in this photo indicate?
40 °C
